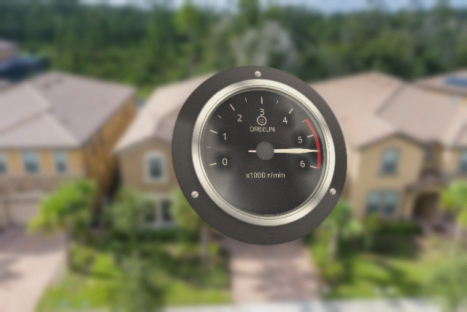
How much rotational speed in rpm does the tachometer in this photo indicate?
5500 rpm
